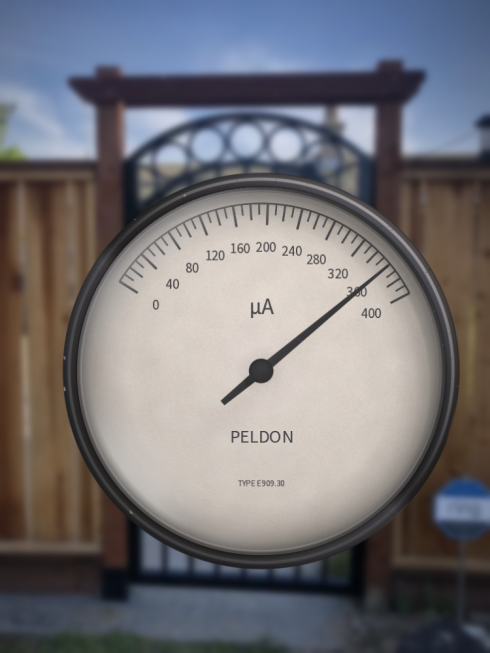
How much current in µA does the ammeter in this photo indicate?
360 µA
